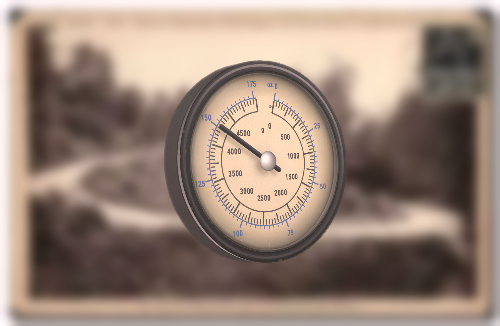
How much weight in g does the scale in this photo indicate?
4250 g
